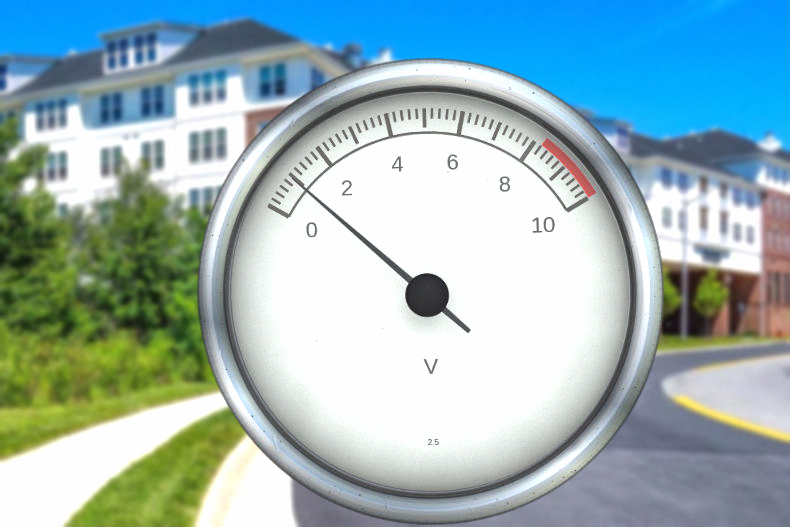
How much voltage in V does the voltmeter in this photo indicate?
1 V
